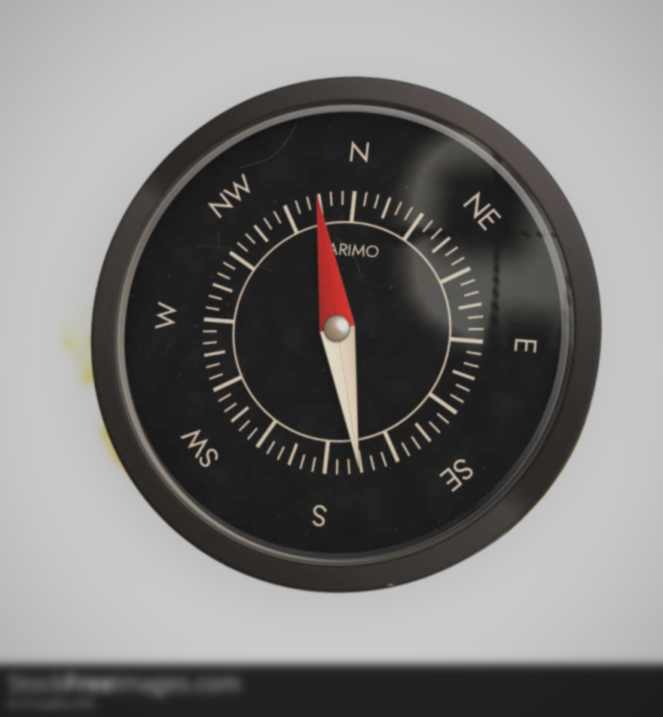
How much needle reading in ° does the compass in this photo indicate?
345 °
